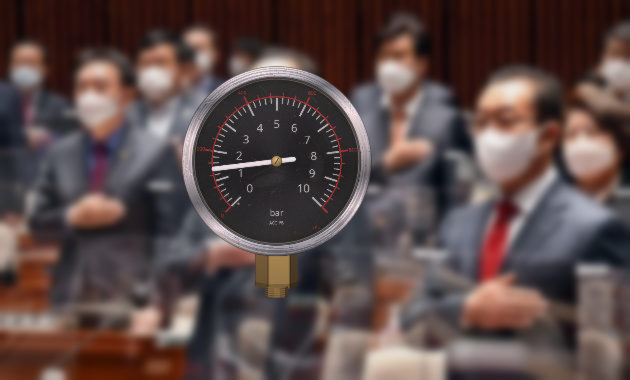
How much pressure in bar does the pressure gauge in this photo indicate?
1.4 bar
